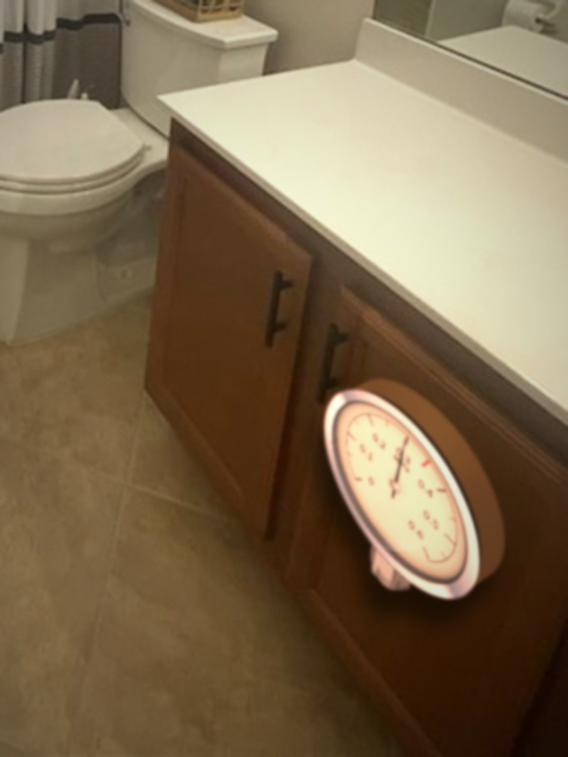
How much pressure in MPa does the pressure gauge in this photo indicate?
0.3 MPa
